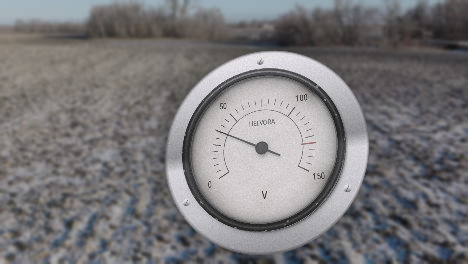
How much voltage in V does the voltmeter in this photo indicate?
35 V
